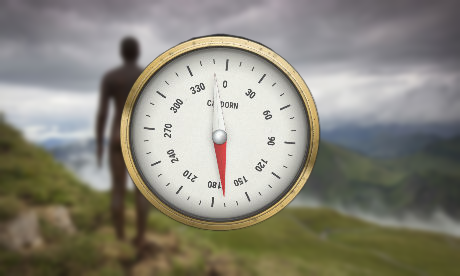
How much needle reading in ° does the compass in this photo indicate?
170 °
